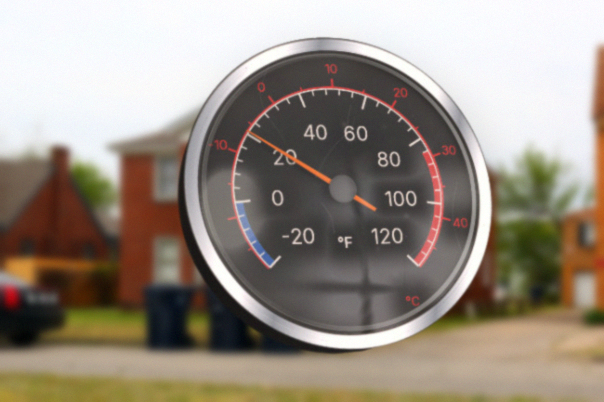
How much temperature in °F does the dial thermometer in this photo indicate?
20 °F
